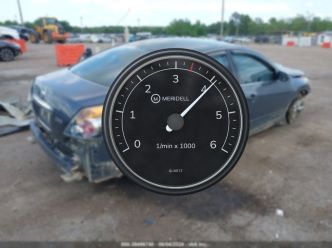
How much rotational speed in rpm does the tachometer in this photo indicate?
4100 rpm
